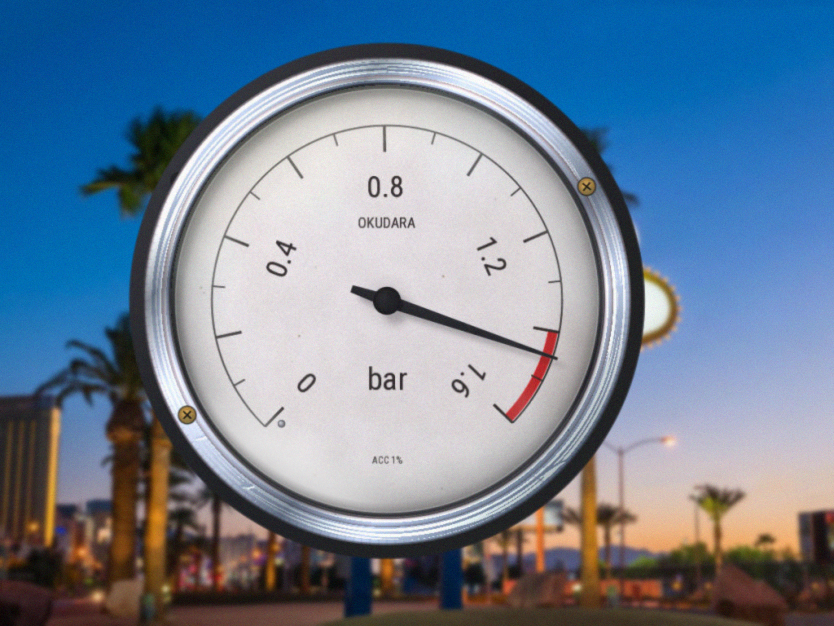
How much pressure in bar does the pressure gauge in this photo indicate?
1.45 bar
